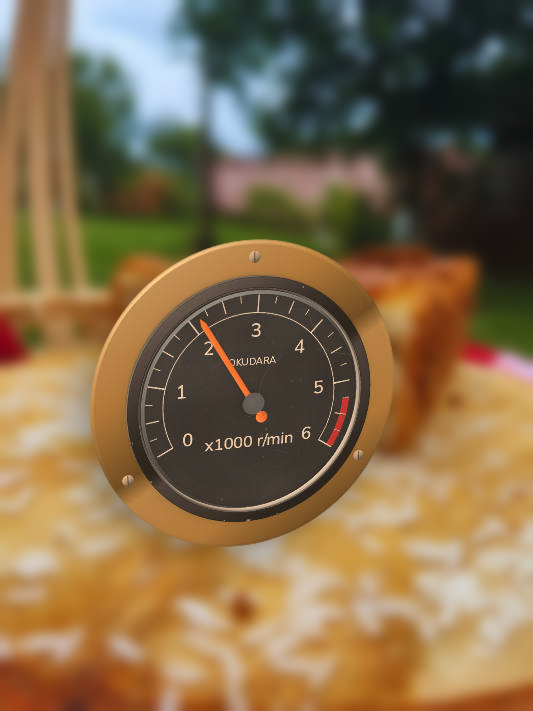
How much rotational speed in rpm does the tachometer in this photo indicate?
2125 rpm
